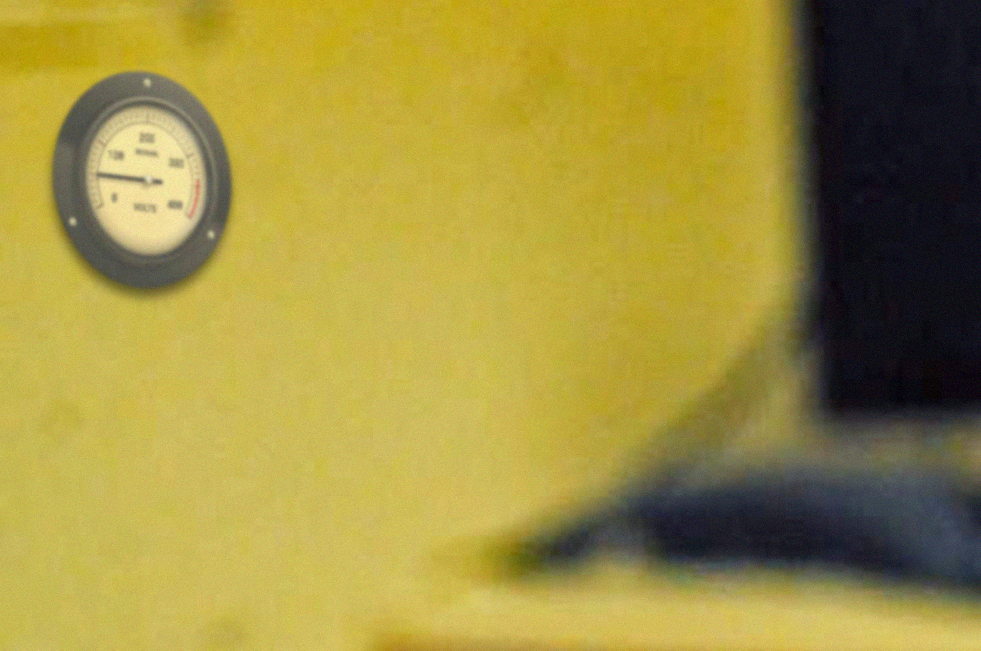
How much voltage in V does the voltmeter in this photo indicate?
50 V
